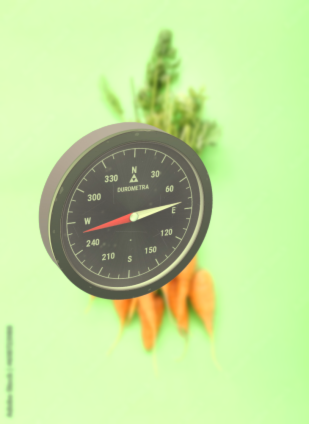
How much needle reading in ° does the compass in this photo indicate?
260 °
